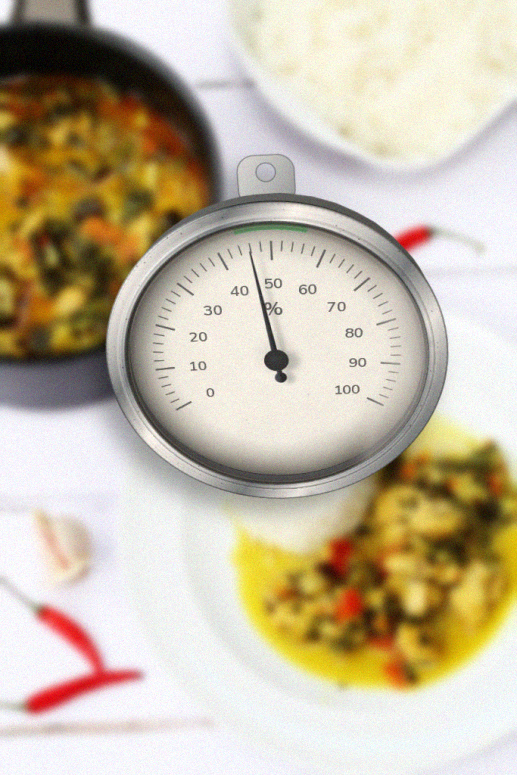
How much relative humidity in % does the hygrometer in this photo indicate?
46 %
